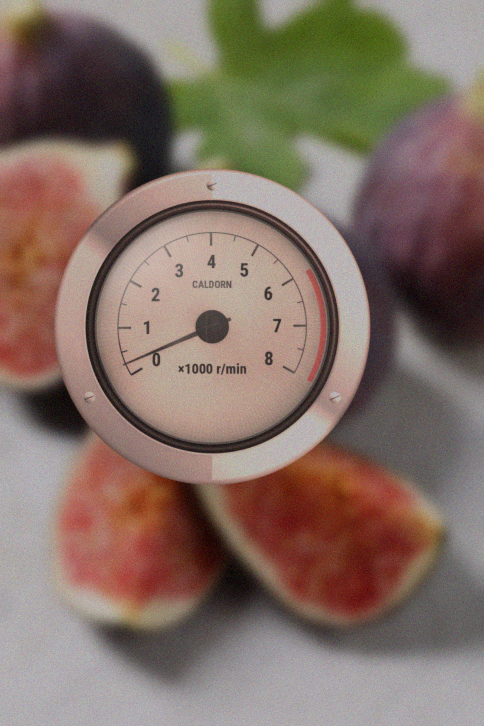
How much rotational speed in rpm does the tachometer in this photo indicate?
250 rpm
